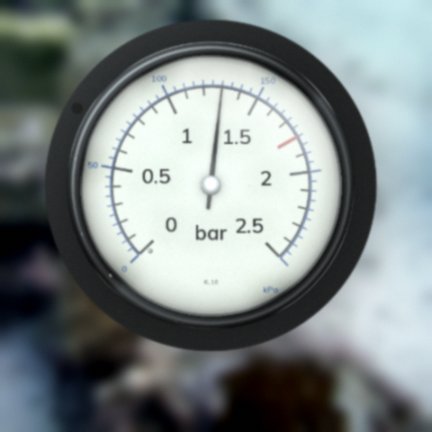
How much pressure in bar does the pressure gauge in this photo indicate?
1.3 bar
